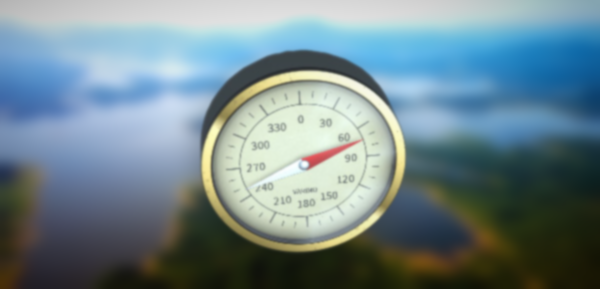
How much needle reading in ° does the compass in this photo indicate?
70 °
